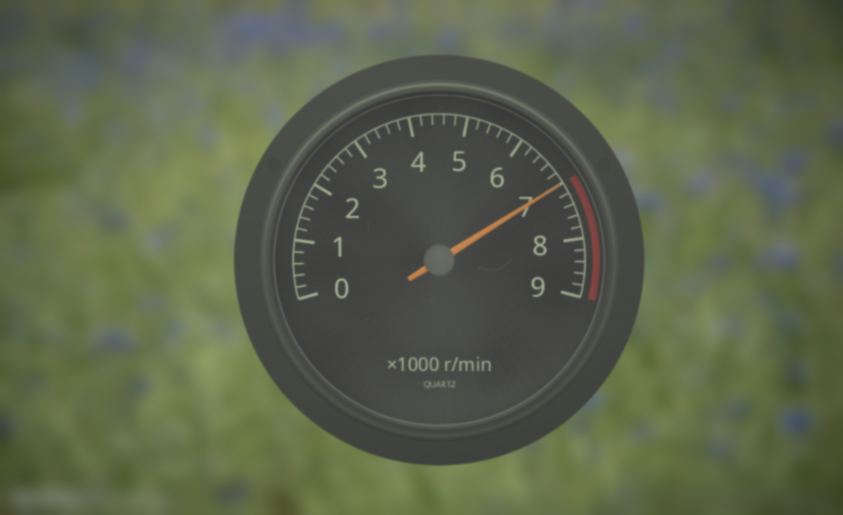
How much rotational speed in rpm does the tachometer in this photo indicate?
7000 rpm
